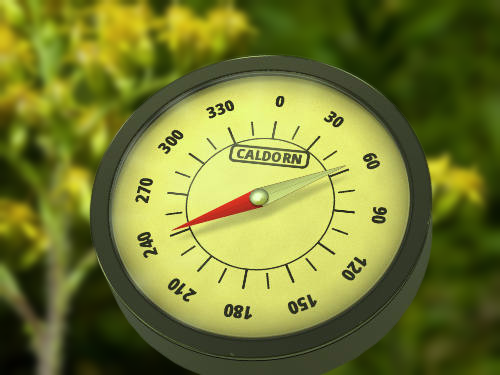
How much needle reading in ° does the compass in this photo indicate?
240 °
